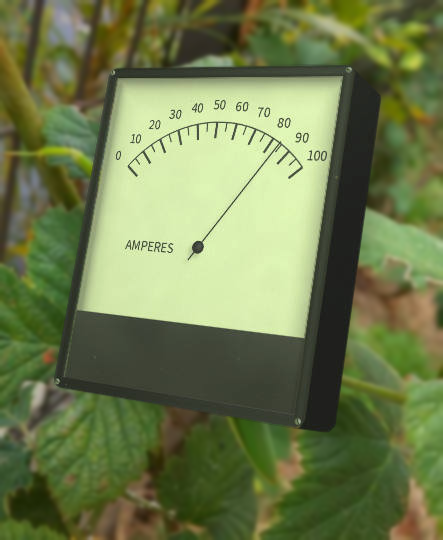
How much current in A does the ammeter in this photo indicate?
85 A
